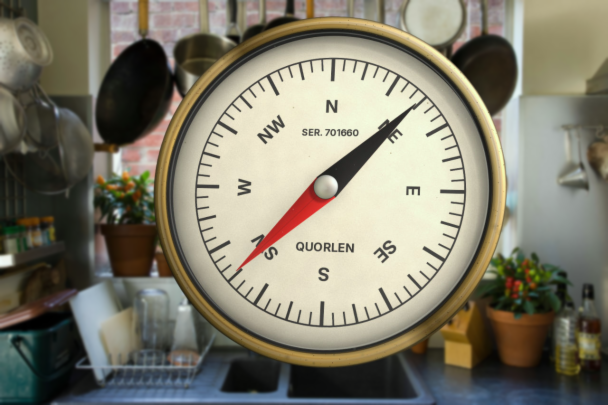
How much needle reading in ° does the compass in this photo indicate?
225 °
